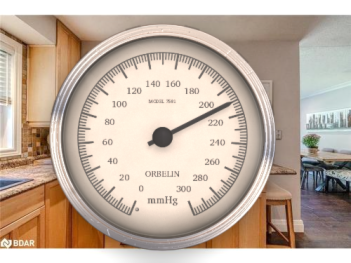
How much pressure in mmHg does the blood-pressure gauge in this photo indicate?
210 mmHg
